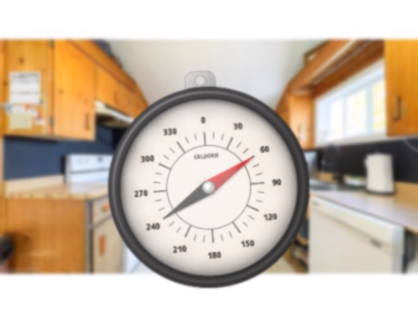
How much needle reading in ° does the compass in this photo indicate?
60 °
